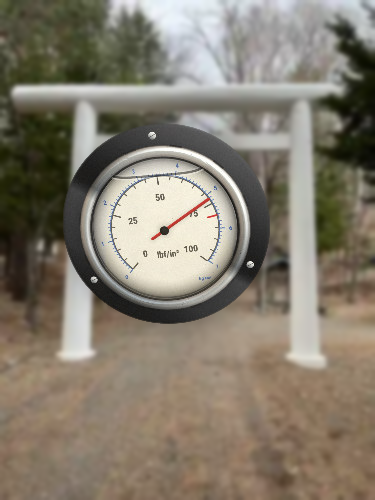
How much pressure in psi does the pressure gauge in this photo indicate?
72.5 psi
